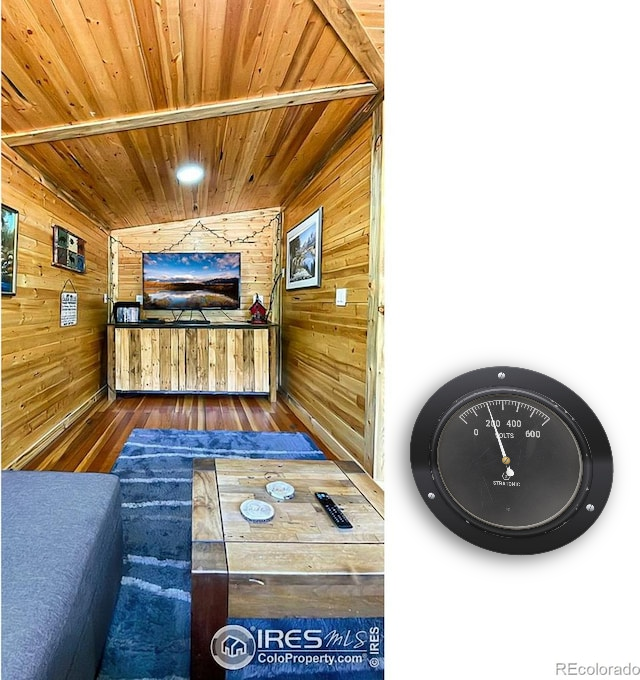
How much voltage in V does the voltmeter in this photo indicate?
200 V
